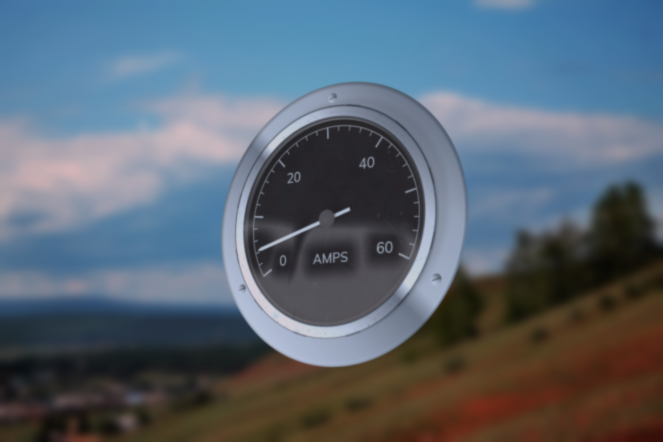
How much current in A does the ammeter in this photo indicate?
4 A
